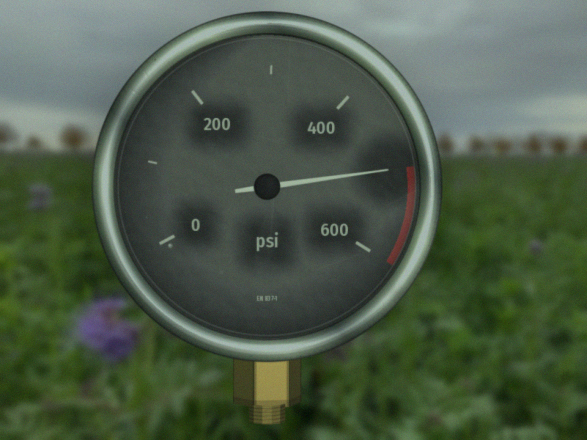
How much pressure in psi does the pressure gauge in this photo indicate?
500 psi
